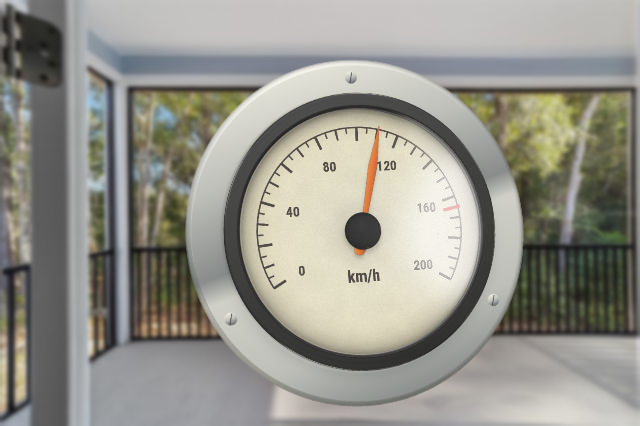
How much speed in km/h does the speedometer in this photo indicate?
110 km/h
